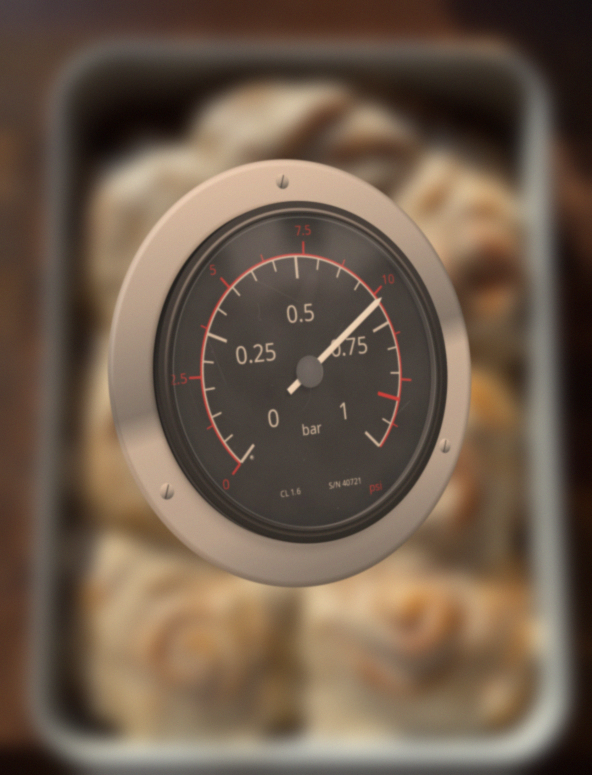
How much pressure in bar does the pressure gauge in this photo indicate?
0.7 bar
